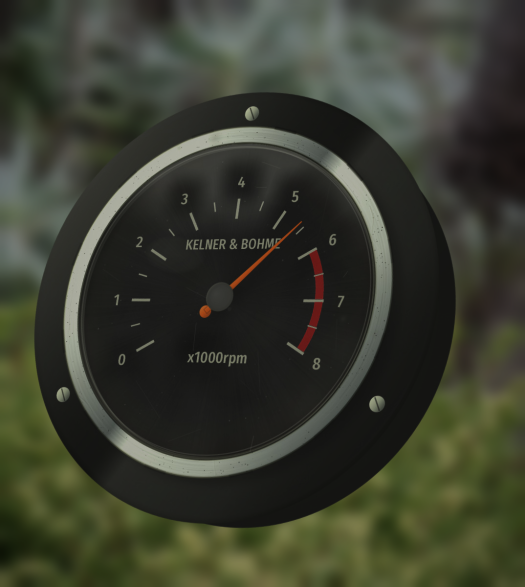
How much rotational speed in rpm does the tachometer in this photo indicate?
5500 rpm
